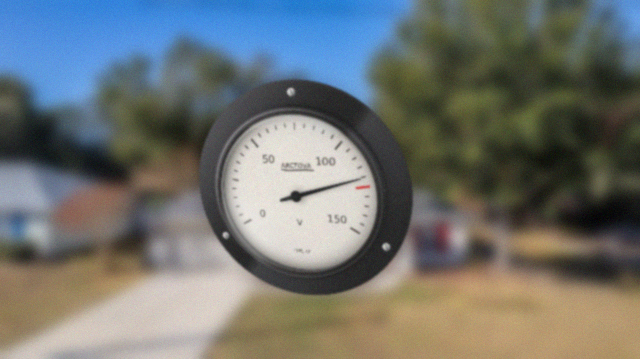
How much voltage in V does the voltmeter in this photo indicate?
120 V
